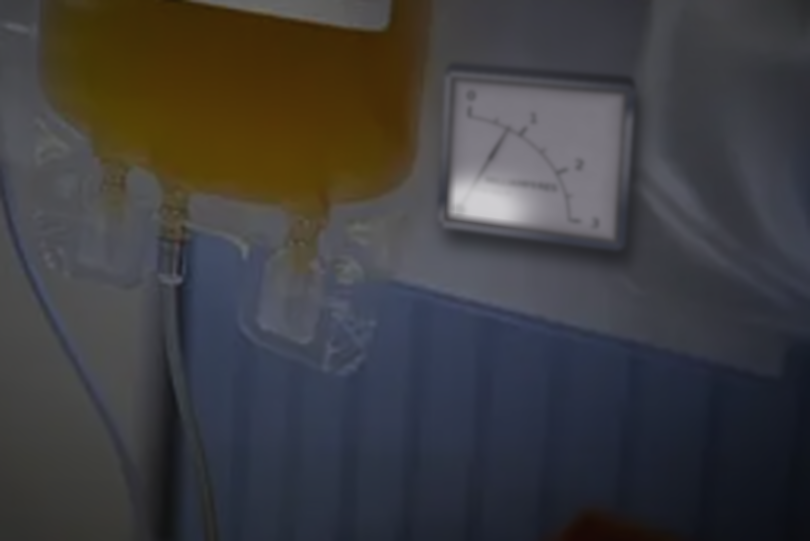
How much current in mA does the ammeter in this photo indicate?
0.75 mA
